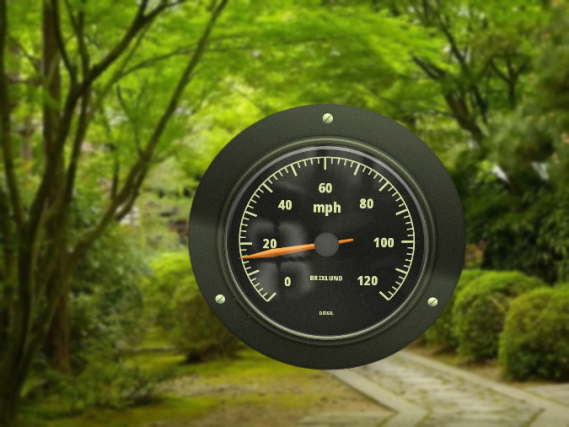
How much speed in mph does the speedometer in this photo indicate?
16 mph
